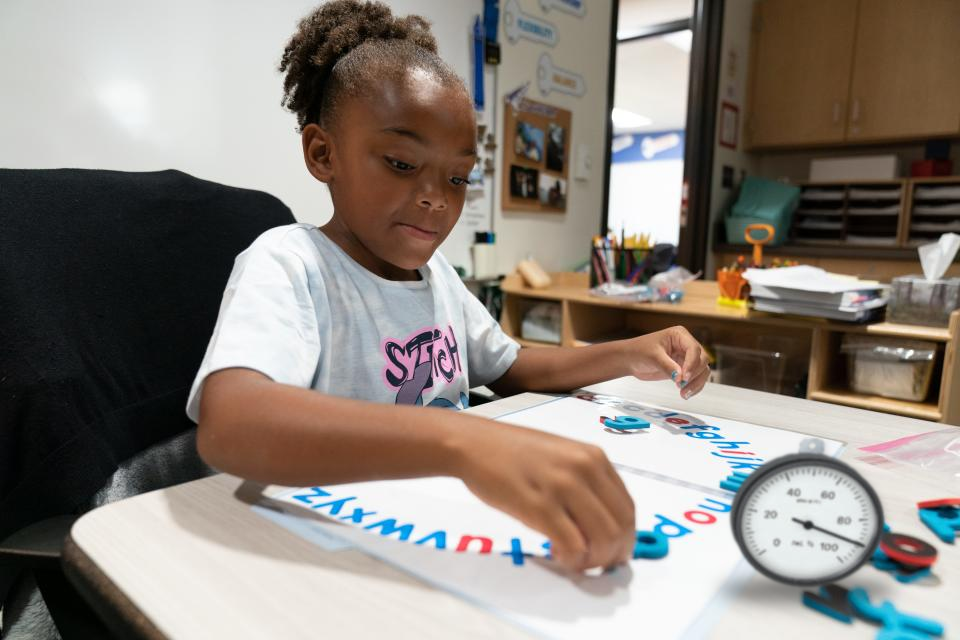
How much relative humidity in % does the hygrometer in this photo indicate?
90 %
